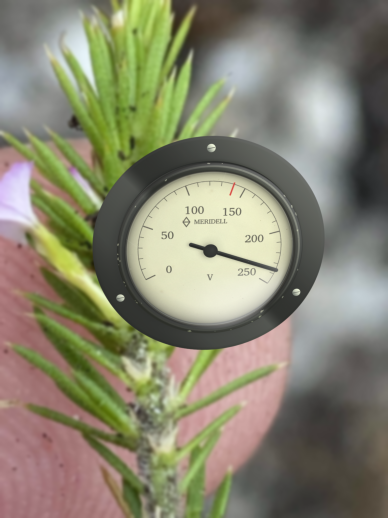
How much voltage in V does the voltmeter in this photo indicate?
235 V
